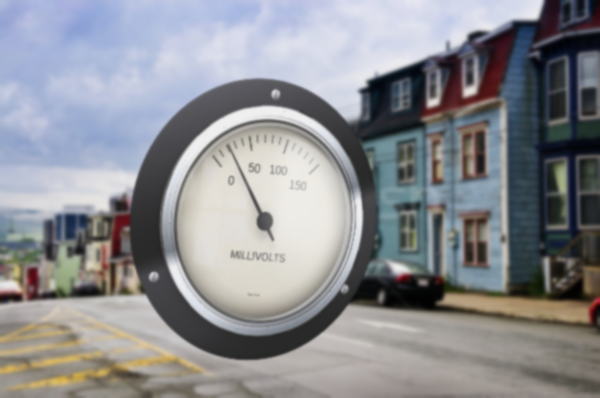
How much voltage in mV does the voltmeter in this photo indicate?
20 mV
